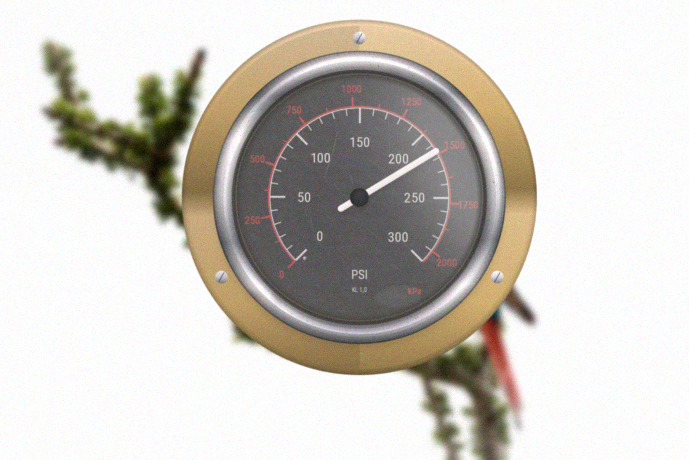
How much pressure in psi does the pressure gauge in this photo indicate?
215 psi
